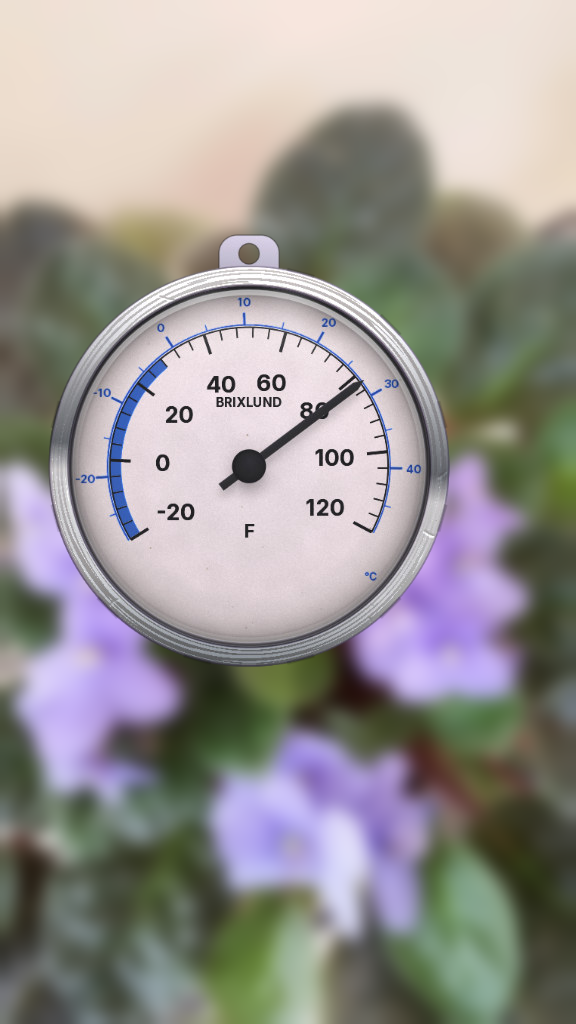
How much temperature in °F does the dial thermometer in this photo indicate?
82 °F
